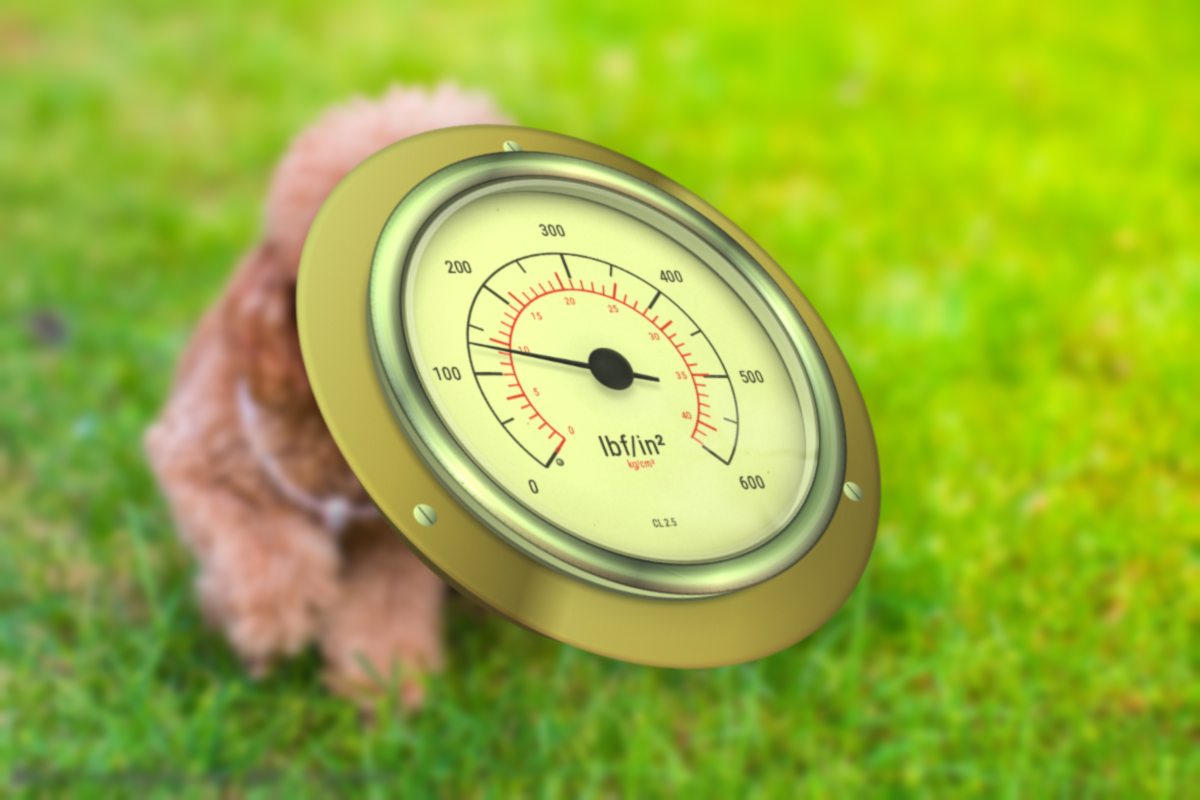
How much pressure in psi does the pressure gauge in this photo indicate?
125 psi
